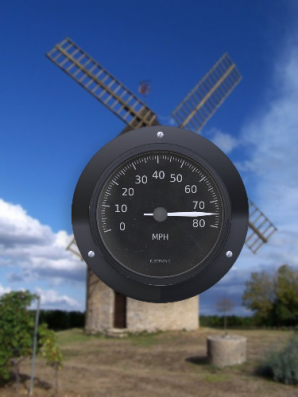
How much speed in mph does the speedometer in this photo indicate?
75 mph
